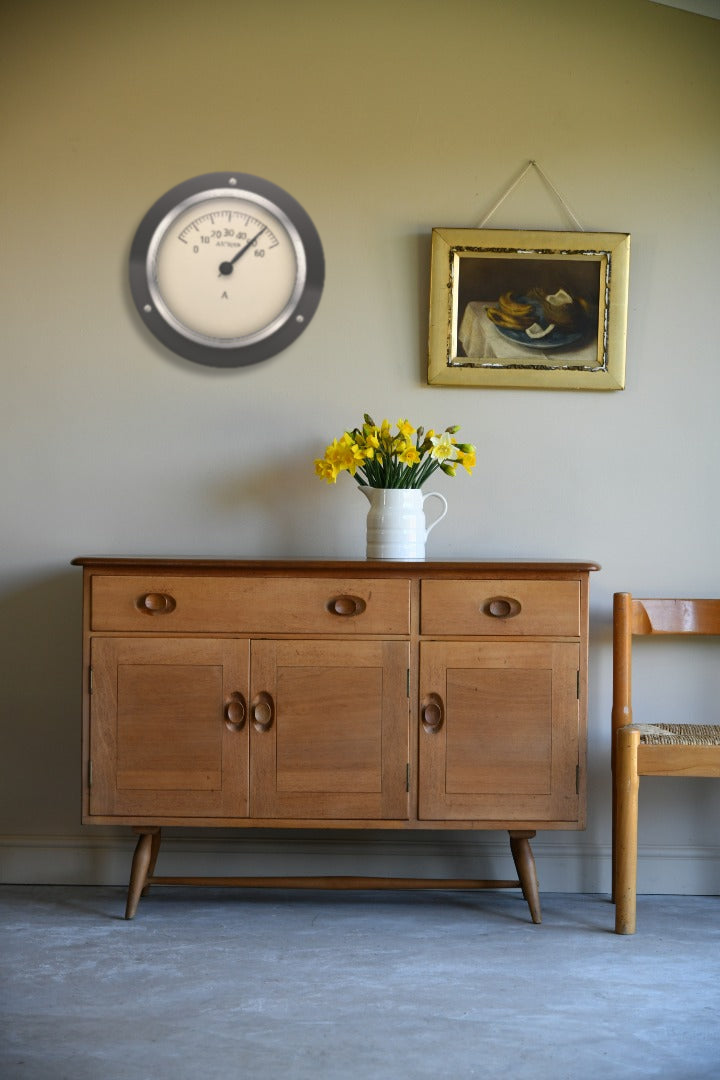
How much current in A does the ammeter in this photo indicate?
50 A
